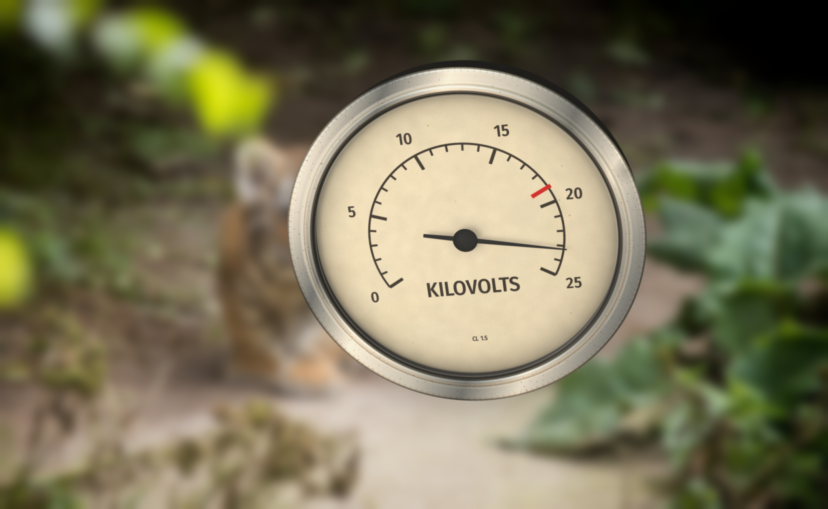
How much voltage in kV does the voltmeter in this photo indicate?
23 kV
